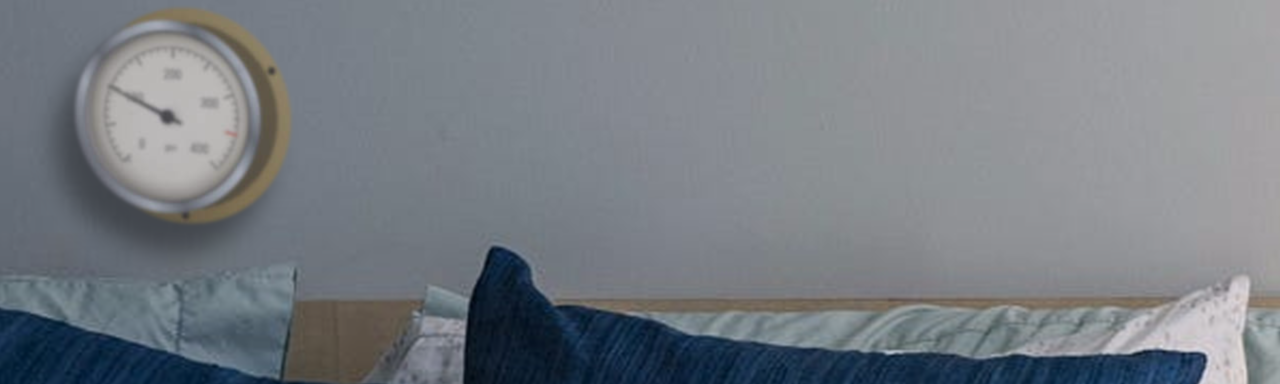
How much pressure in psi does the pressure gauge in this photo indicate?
100 psi
